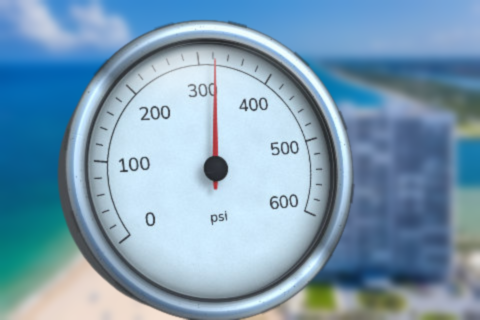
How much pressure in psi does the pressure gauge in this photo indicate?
320 psi
